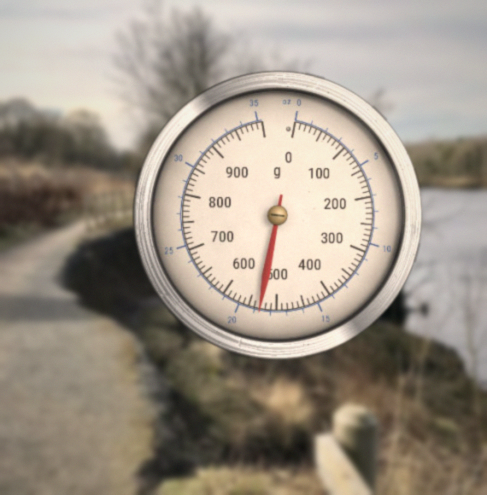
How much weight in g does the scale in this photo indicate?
530 g
